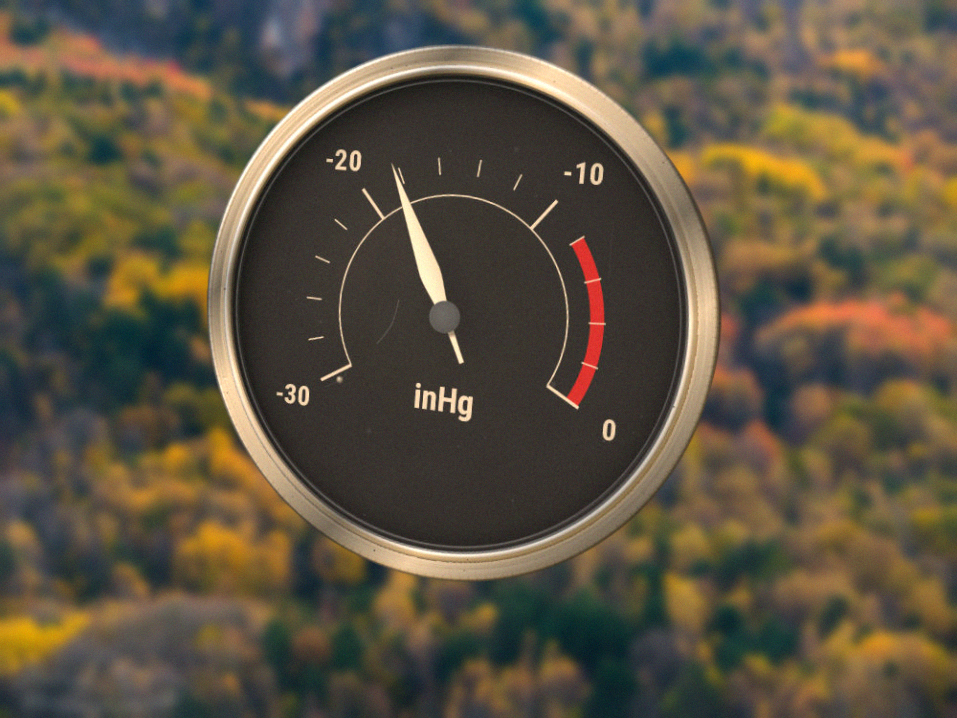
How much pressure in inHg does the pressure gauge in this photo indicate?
-18 inHg
